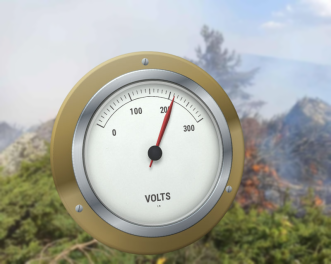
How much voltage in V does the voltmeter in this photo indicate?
210 V
